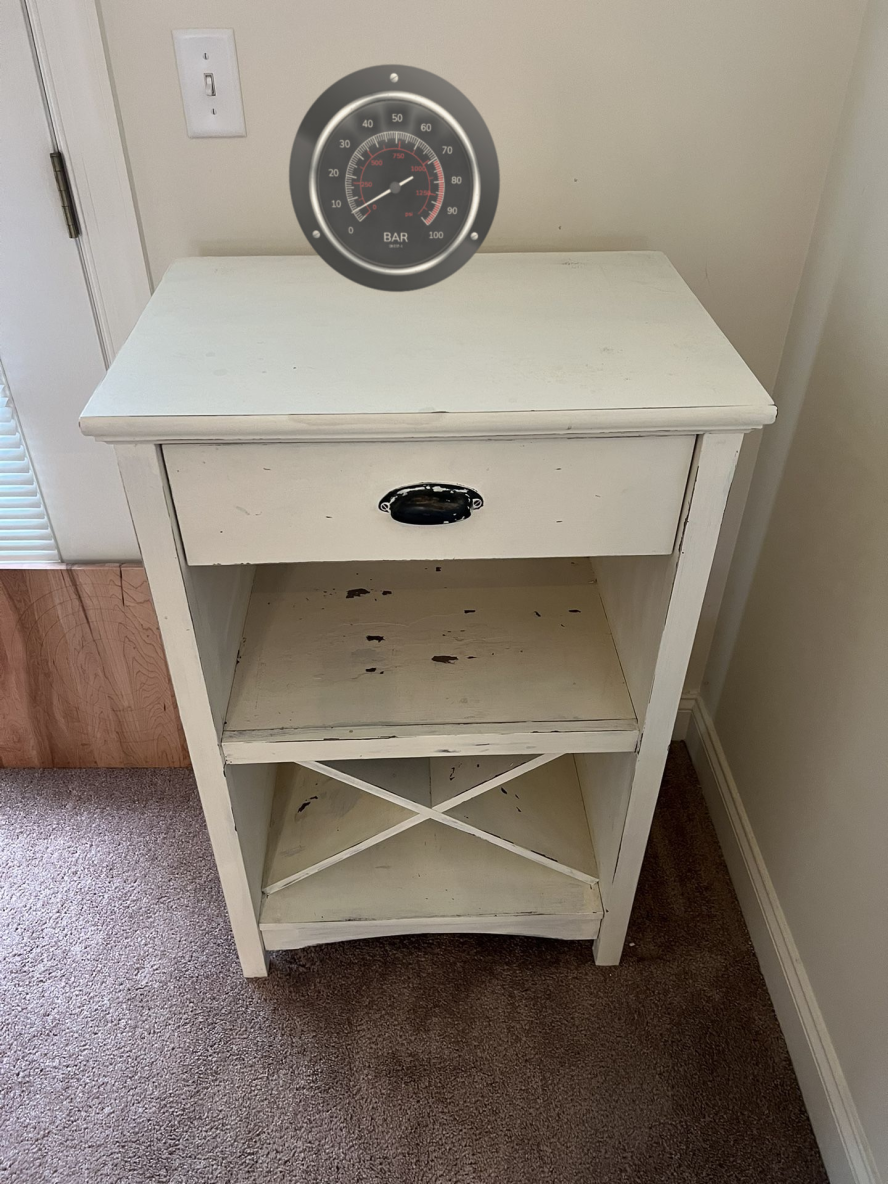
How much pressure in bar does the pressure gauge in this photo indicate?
5 bar
